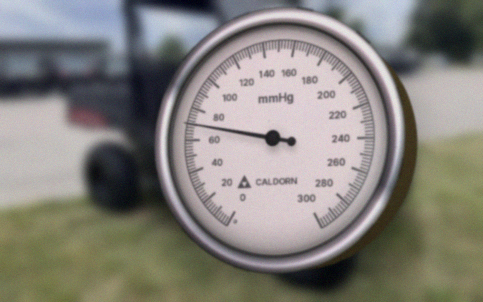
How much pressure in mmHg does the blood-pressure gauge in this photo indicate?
70 mmHg
